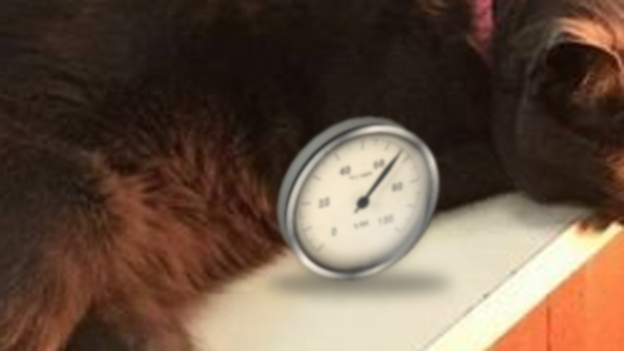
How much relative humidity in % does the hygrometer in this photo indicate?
65 %
